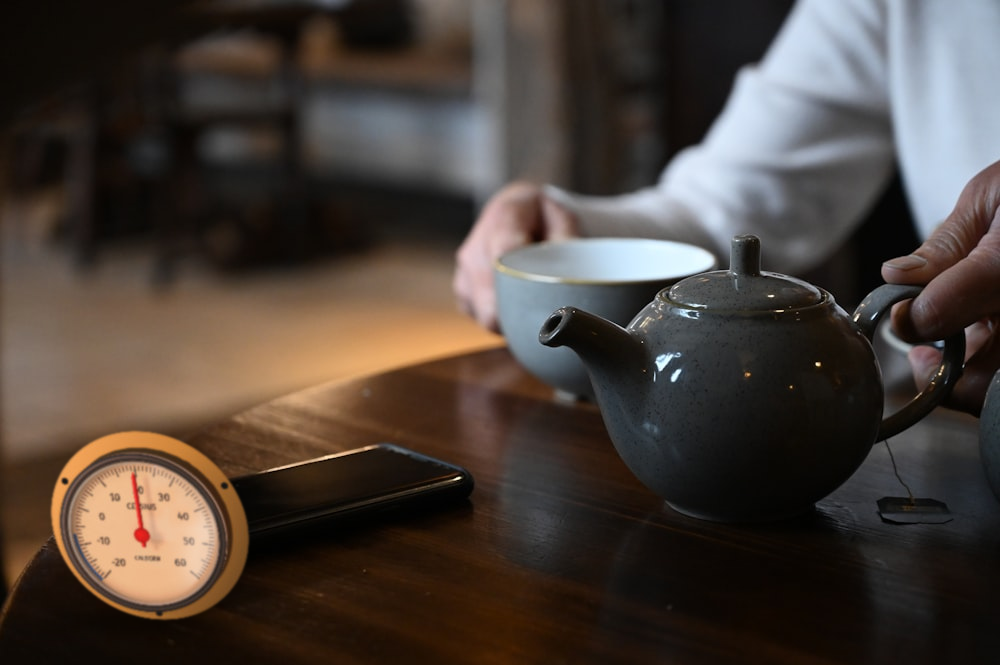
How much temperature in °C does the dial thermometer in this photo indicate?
20 °C
